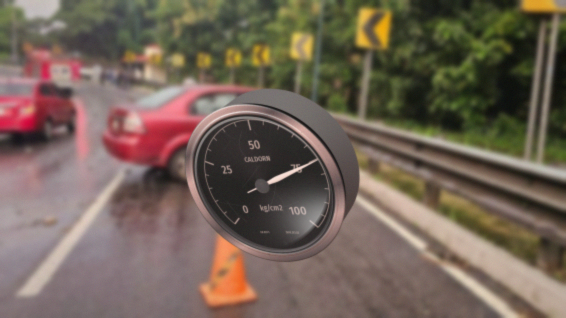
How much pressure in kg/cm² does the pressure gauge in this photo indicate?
75 kg/cm²
